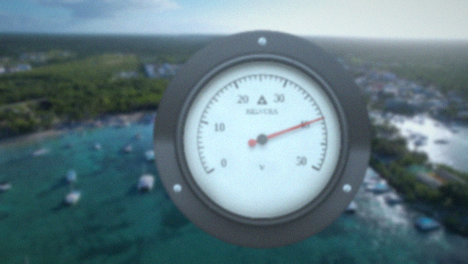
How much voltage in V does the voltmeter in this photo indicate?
40 V
